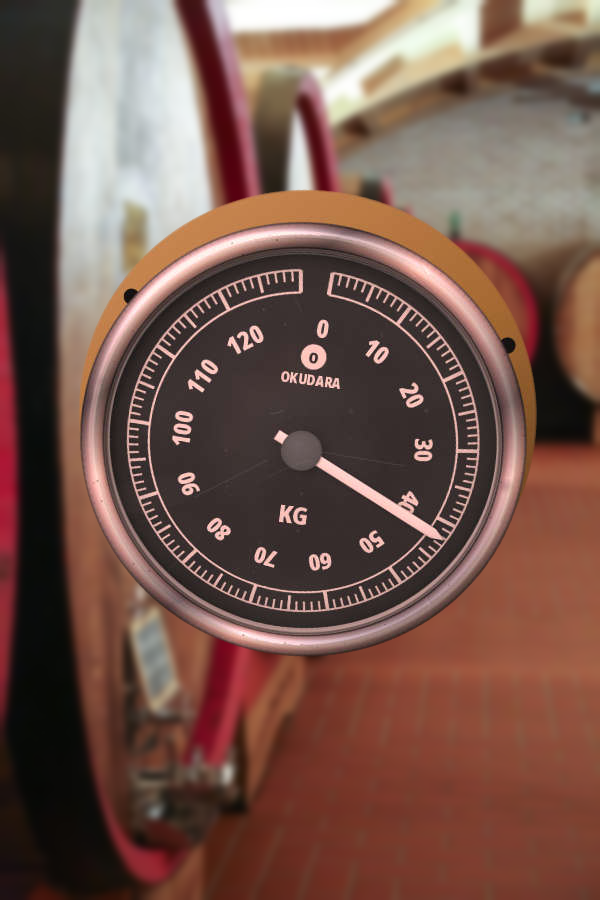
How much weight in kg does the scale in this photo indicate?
42 kg
